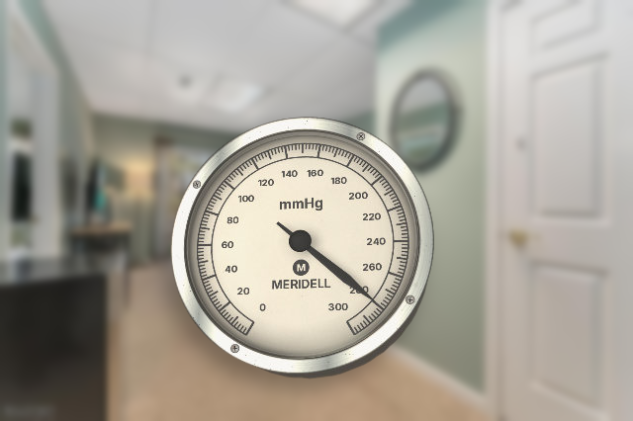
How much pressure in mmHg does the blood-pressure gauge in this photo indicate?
280 mmHg
